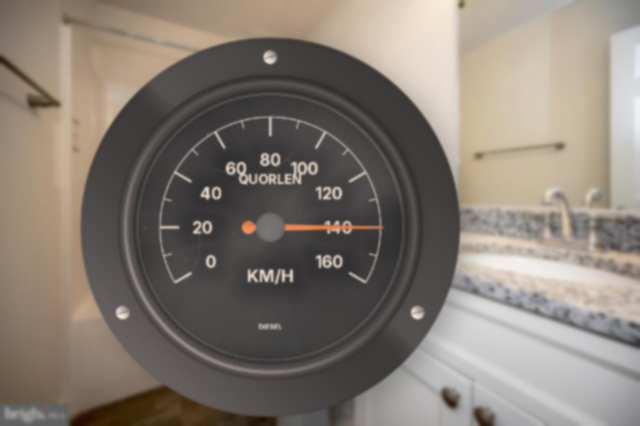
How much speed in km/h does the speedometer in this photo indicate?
140 km/h
